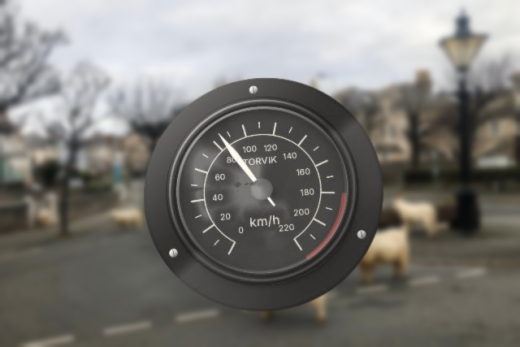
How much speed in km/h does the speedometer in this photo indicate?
85 km/h
